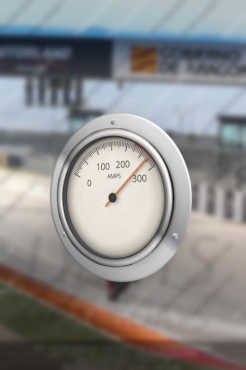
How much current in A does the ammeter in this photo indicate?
275 A
